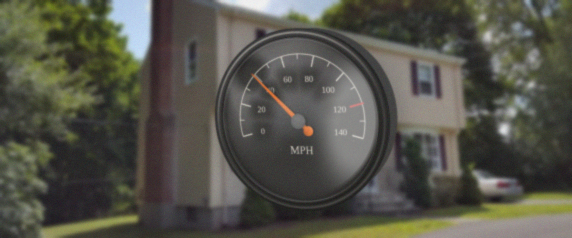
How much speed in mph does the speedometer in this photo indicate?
40 mph
